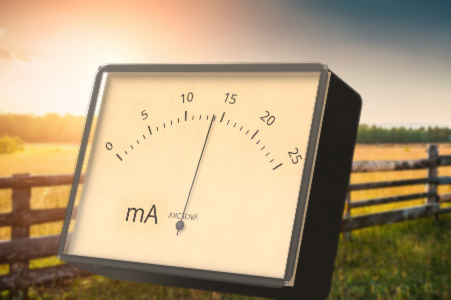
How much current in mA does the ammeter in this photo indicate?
14 mA
